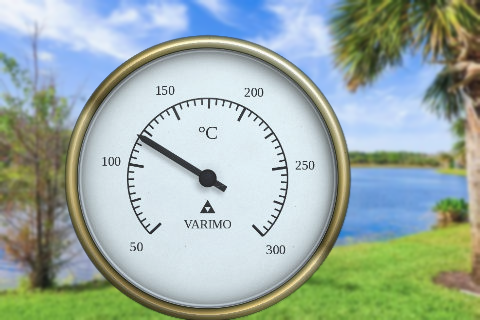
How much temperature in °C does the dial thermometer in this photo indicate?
120 °C
